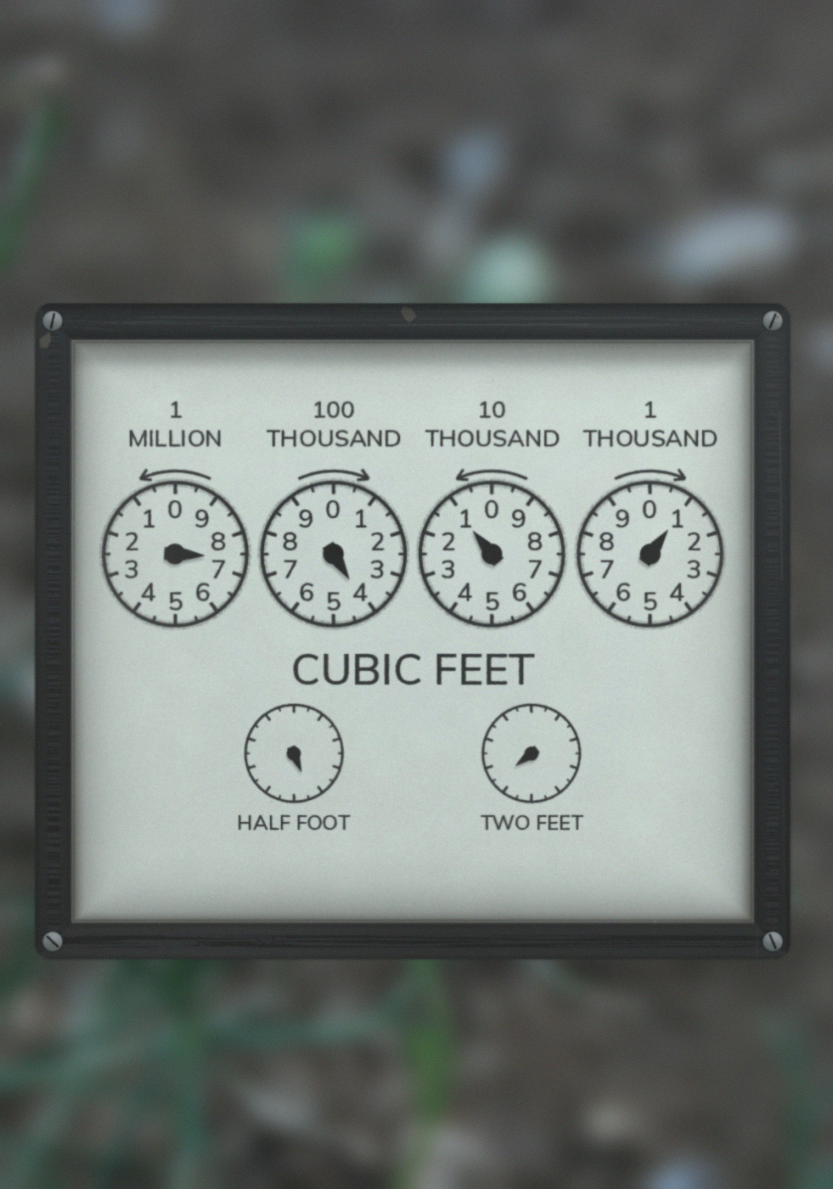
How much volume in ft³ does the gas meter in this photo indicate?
741100 ft³
